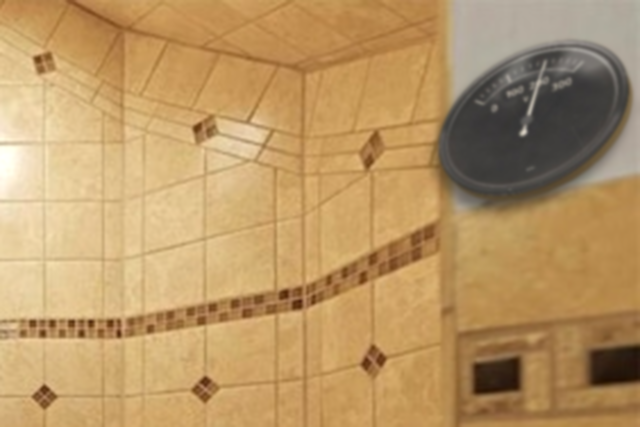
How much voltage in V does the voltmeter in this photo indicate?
200 V
